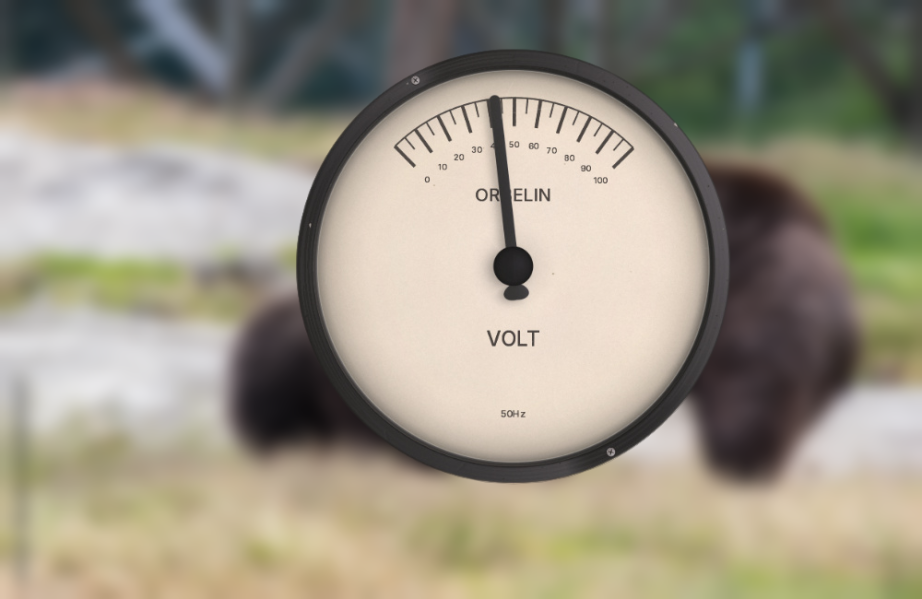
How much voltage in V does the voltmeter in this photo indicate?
42.5 V
